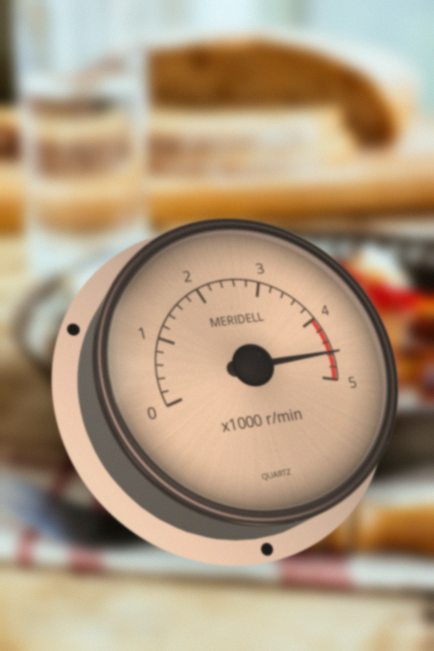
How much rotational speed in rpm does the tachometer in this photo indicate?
4600 rpm
